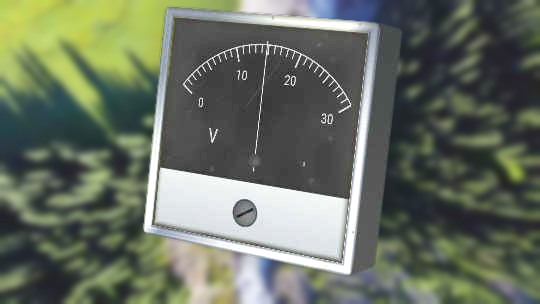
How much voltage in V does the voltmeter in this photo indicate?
15 V
